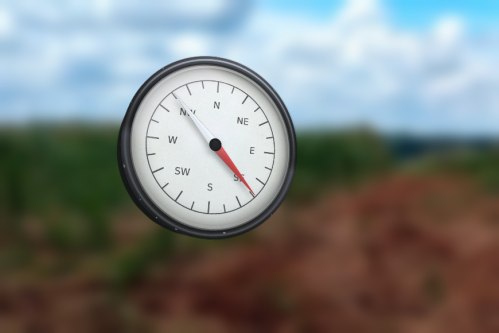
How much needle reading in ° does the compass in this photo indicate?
135 °
